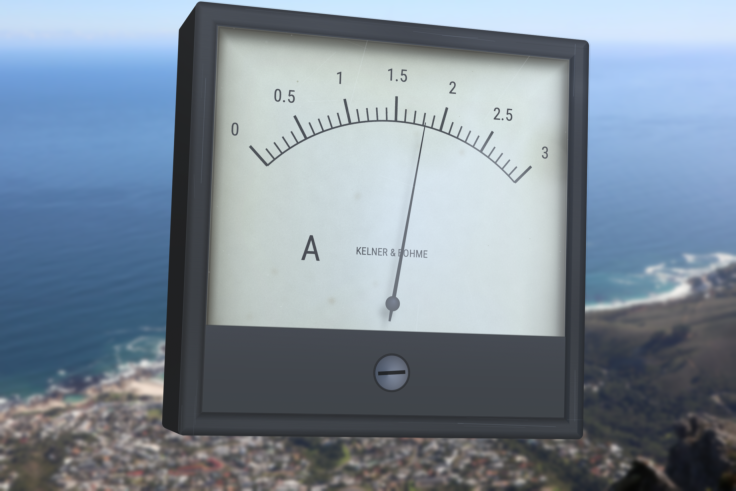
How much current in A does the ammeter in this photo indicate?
1.8 A
